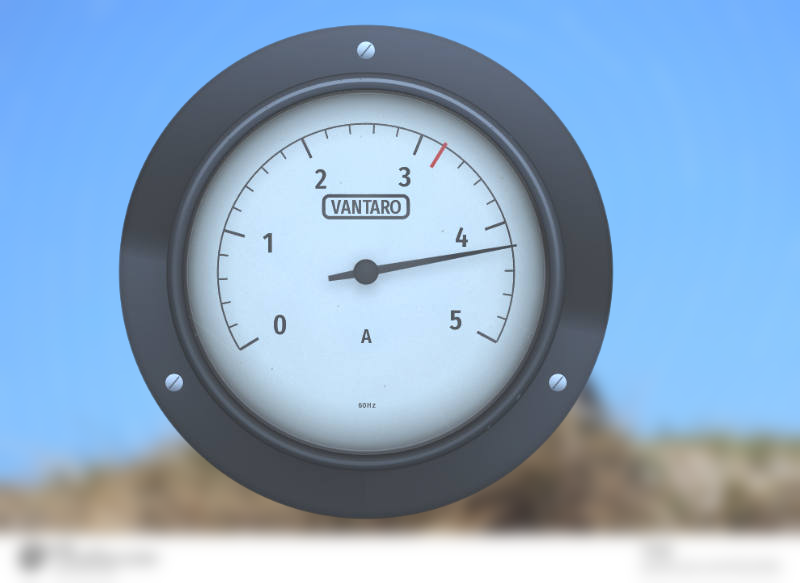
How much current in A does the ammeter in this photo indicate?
4.2 A
